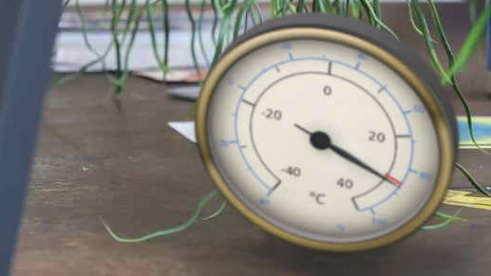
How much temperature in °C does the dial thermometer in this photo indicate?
30 °C
